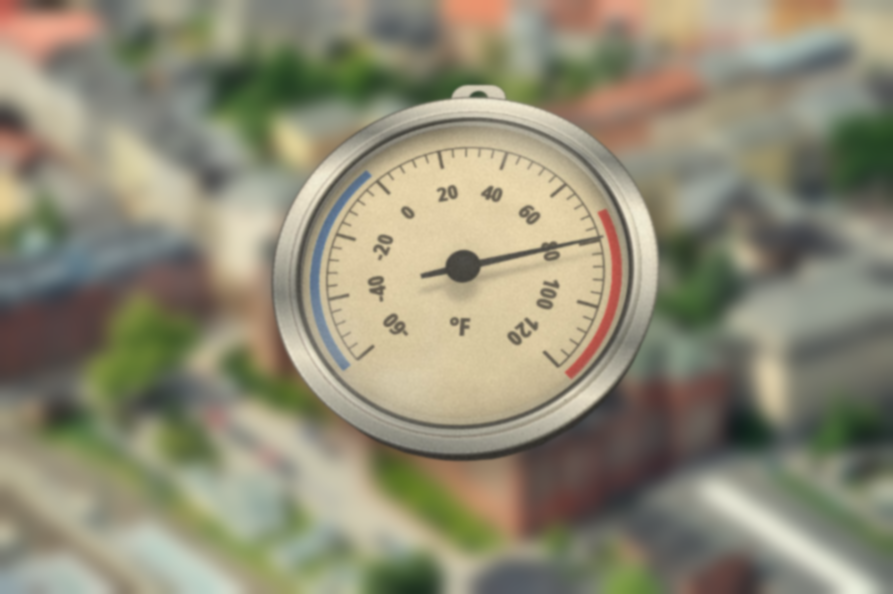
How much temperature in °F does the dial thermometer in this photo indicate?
80 °F
